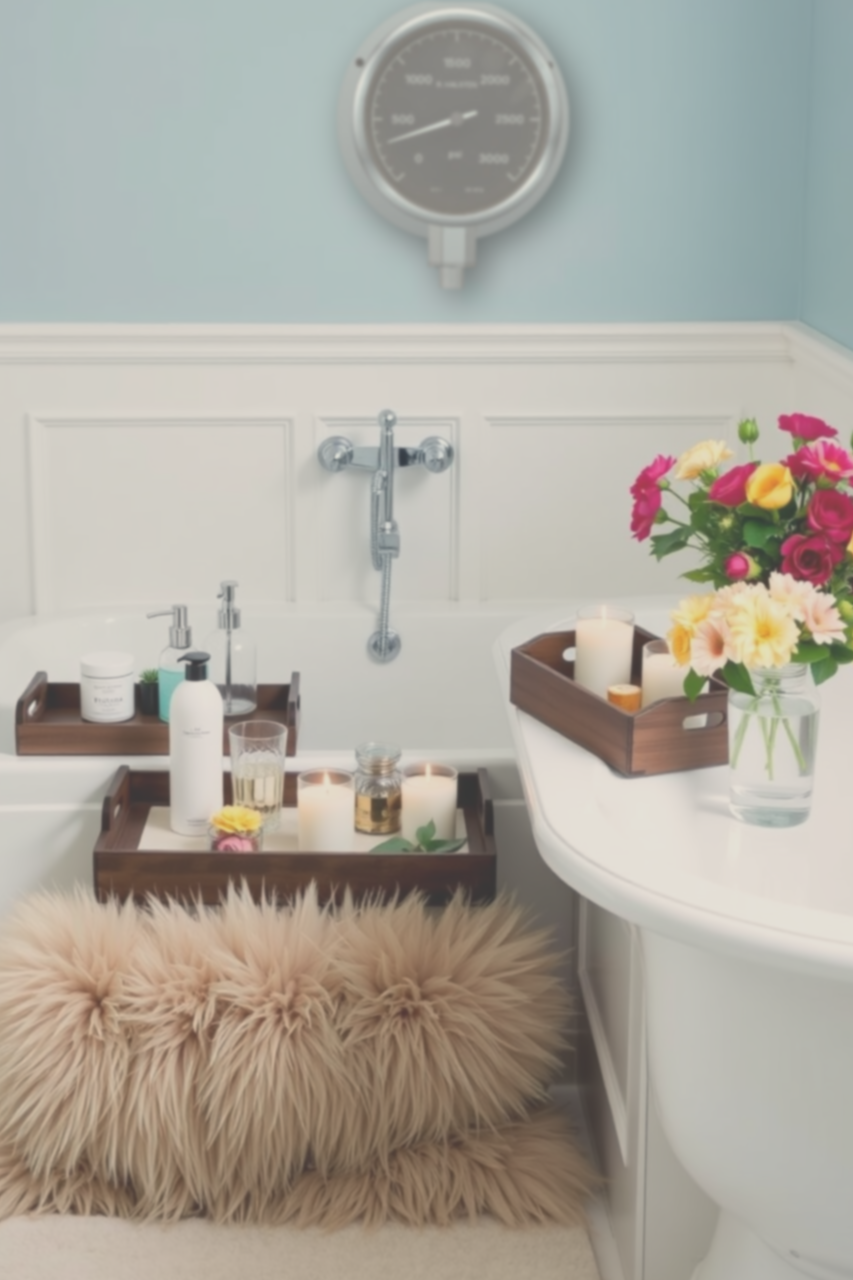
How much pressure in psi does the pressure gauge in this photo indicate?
300 psi
